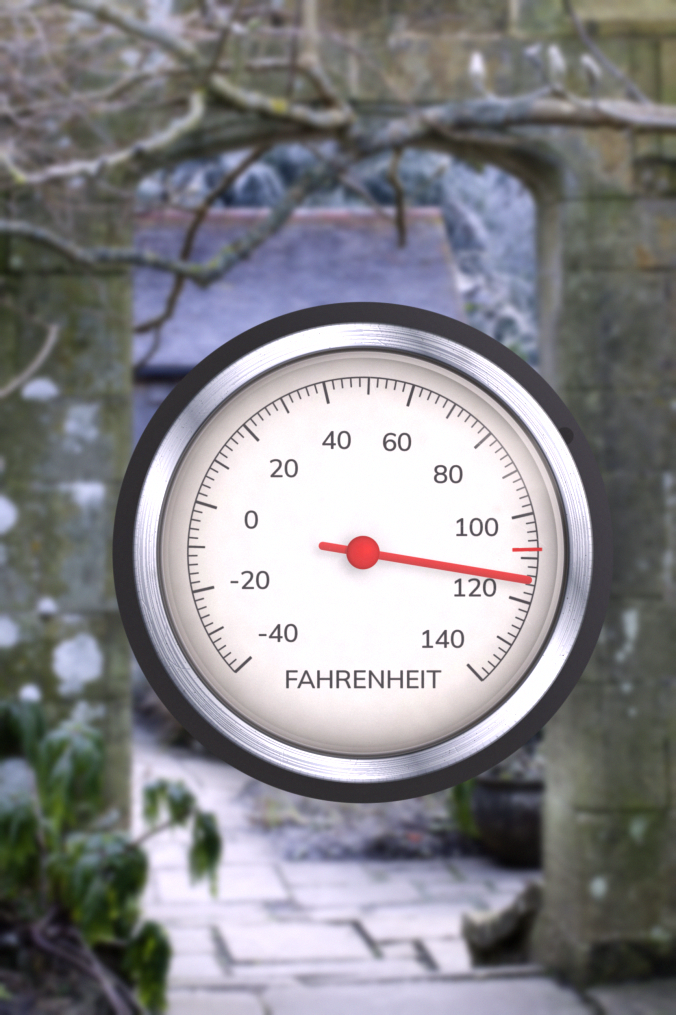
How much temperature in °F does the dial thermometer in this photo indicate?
115 °F
